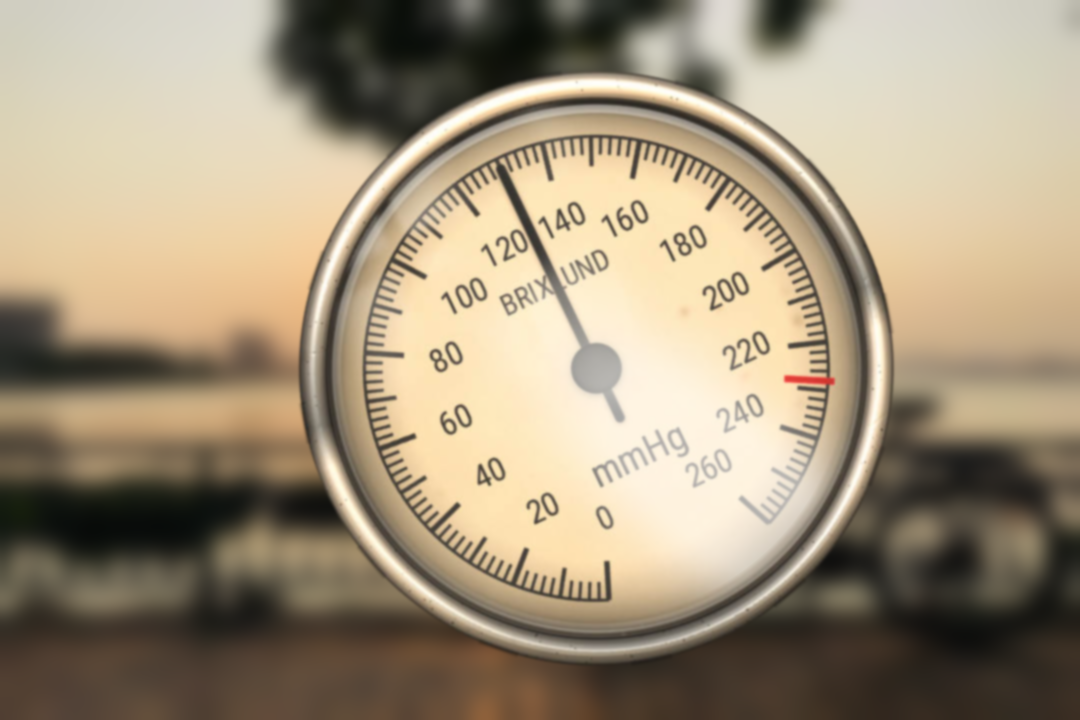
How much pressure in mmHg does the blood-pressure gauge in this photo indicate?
130 mmHg
